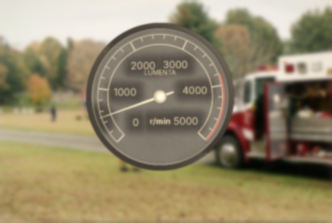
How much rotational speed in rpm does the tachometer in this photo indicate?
500 rpm
